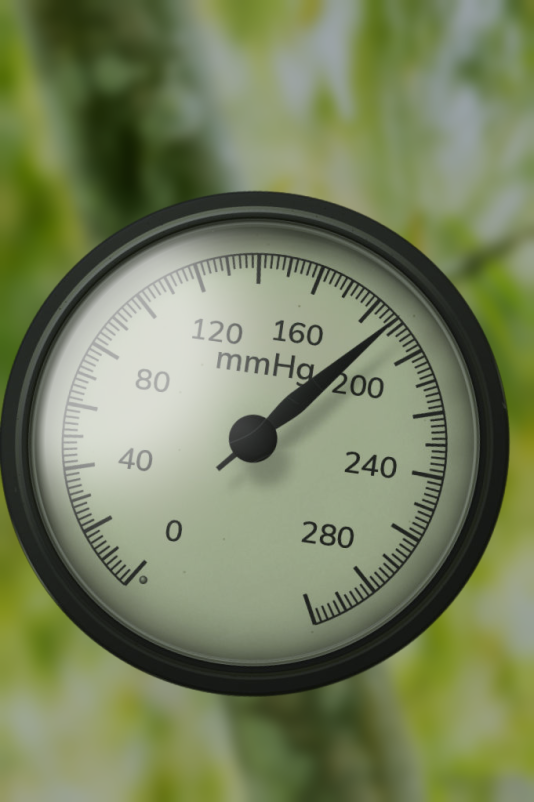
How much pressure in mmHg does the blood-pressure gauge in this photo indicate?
188 mmHg
